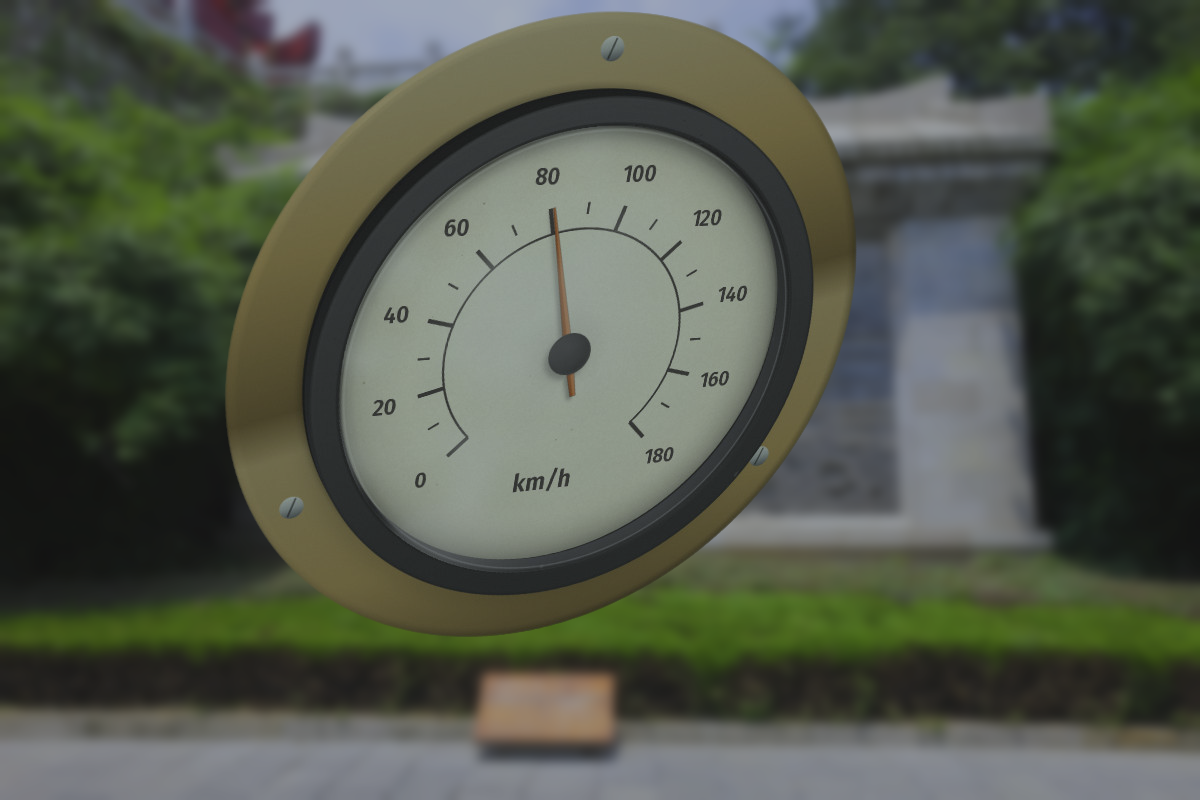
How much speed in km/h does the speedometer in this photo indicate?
80 km/h
